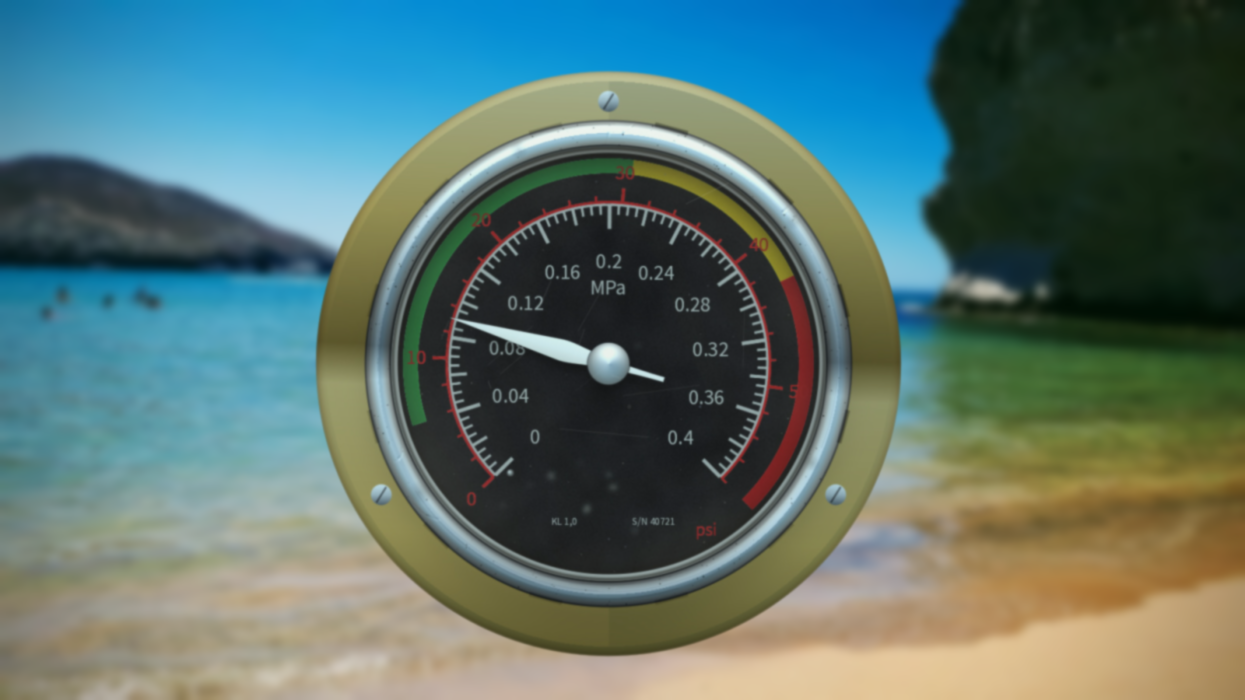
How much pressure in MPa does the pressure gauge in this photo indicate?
0.09 MPa
